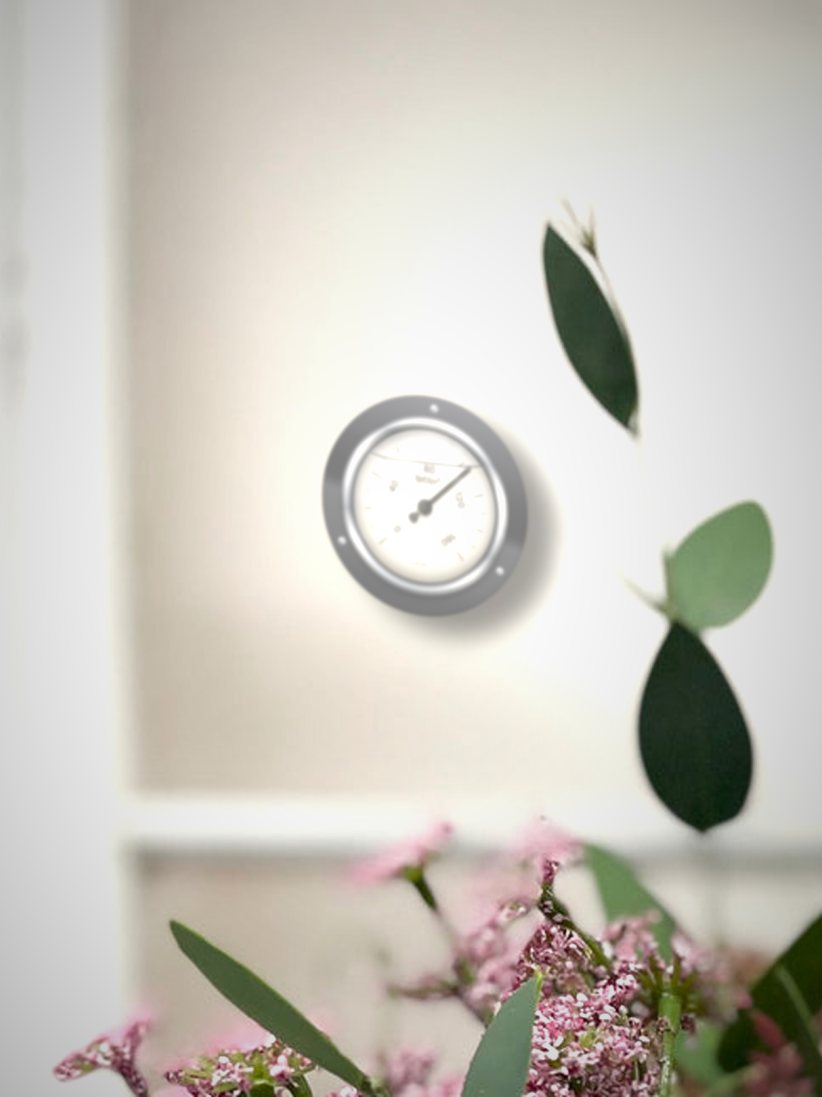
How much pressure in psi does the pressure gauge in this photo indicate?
105 psi
